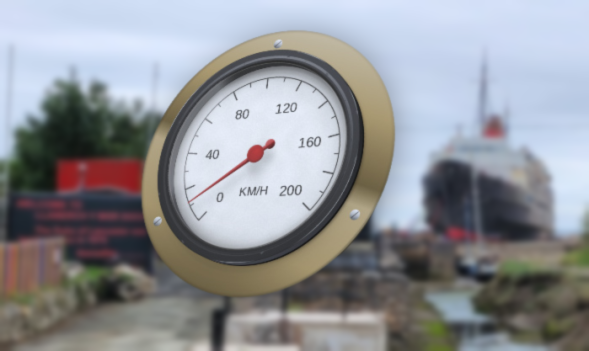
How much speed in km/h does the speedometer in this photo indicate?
10 km/h
